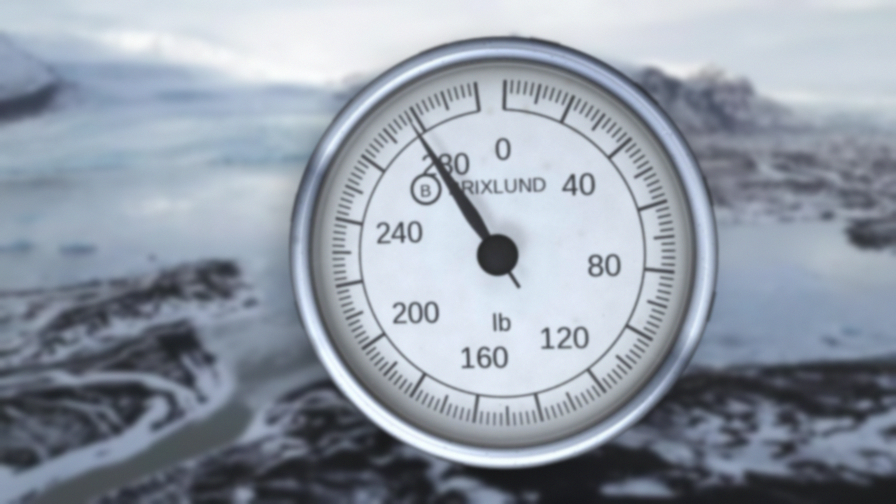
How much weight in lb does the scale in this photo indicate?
278 lb
